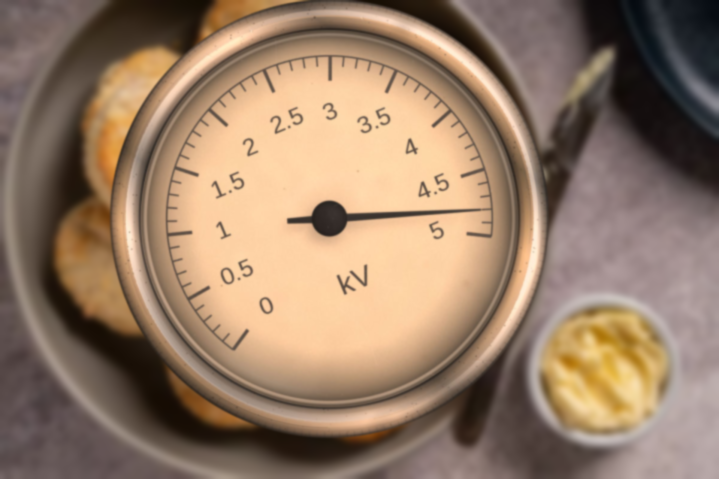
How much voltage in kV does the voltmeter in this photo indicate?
4.8 kV
